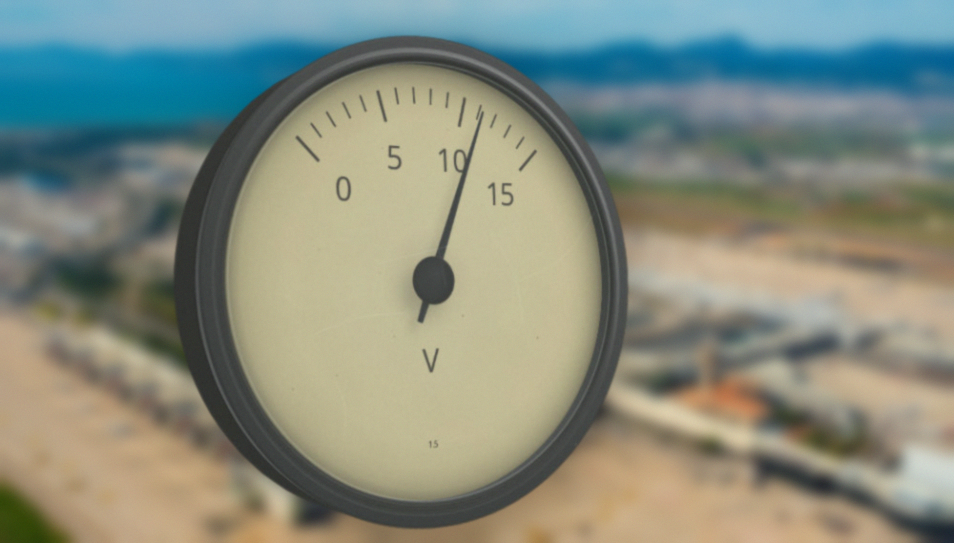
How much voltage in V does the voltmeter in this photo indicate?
11 V
